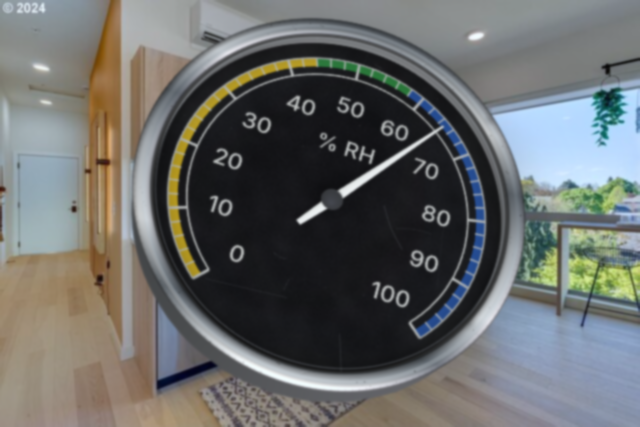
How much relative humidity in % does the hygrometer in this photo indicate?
65 %
